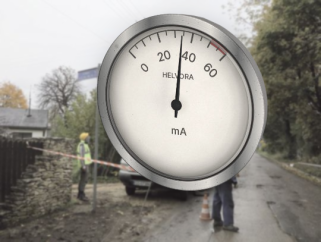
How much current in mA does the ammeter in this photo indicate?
35 mA
